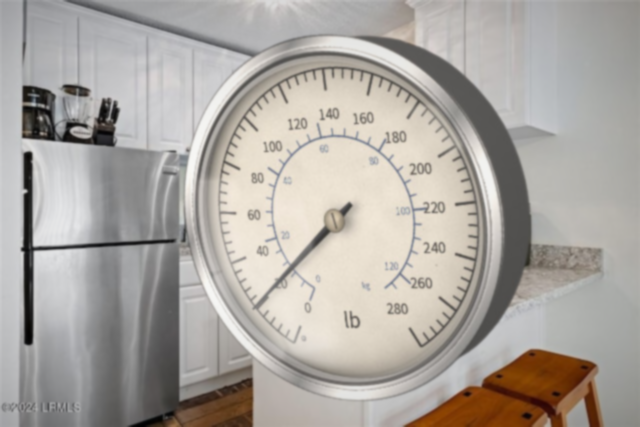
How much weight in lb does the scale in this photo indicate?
20 lb
